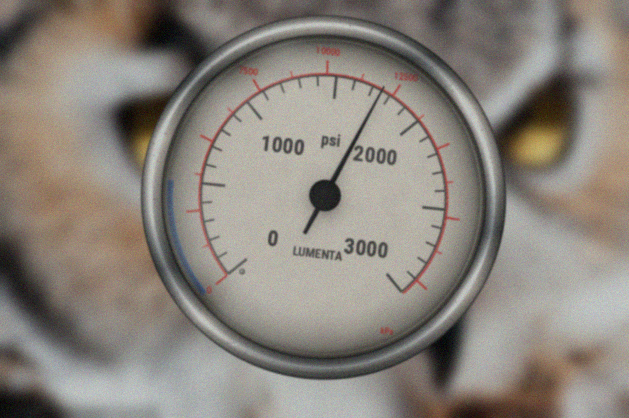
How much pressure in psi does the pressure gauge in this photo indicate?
1750 psi
